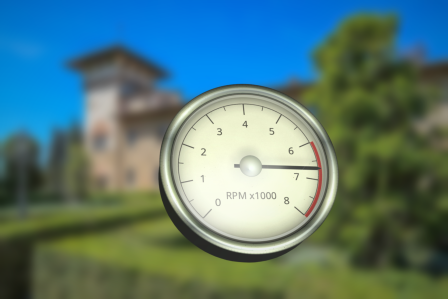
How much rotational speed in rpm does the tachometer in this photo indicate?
6750 rpm
